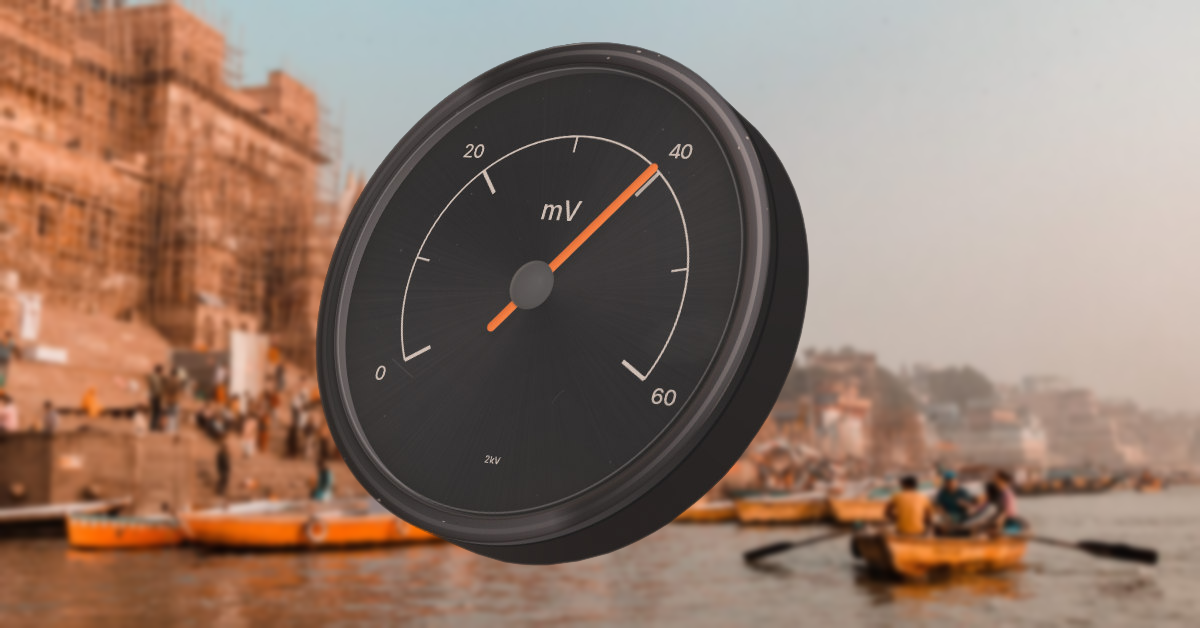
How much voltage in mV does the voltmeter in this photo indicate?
40 mV
